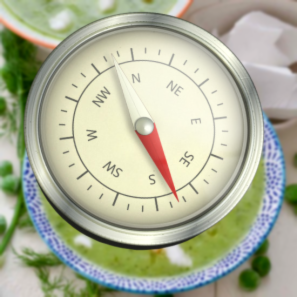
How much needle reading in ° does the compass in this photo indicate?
165 °
